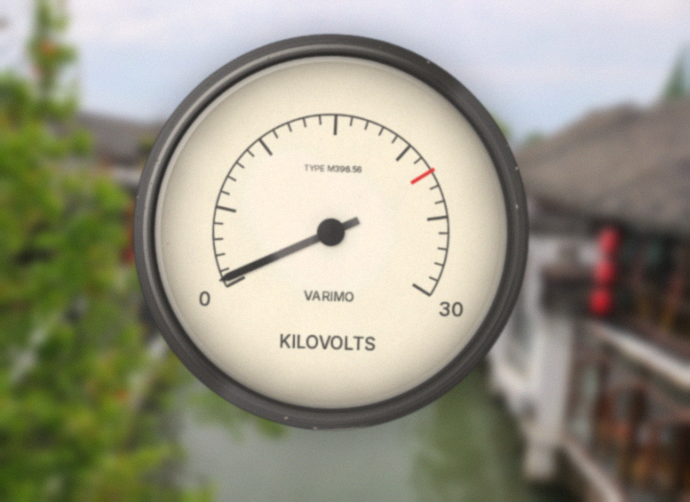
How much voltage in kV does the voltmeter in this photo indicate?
0.5 kV
